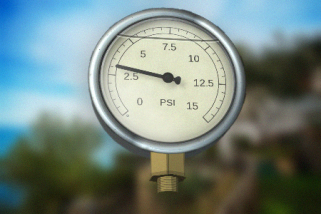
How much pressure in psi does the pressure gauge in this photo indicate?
3 psi
